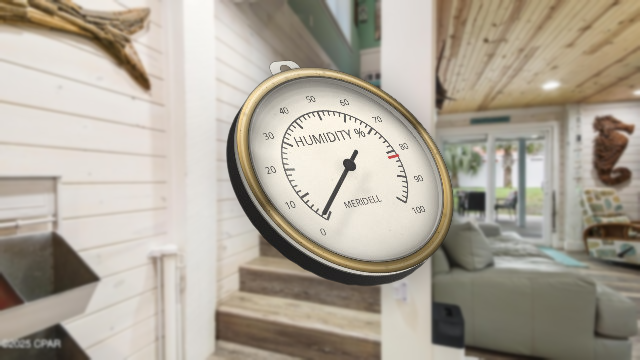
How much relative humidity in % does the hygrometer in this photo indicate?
2 %
